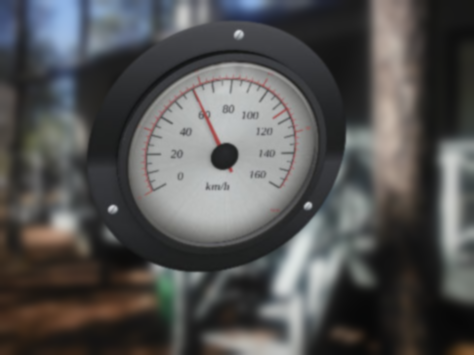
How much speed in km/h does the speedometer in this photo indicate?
60 km/h
